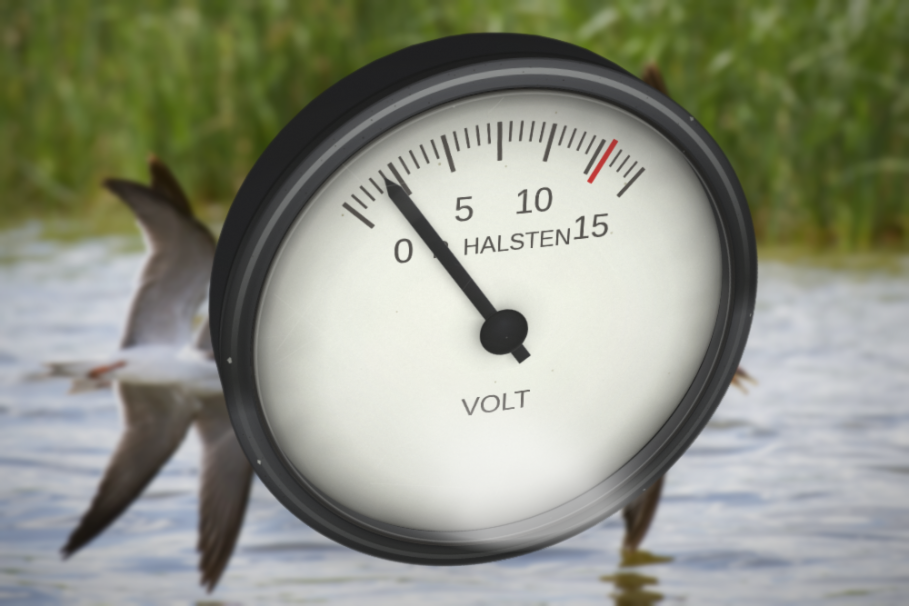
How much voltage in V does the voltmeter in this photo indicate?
2 V
